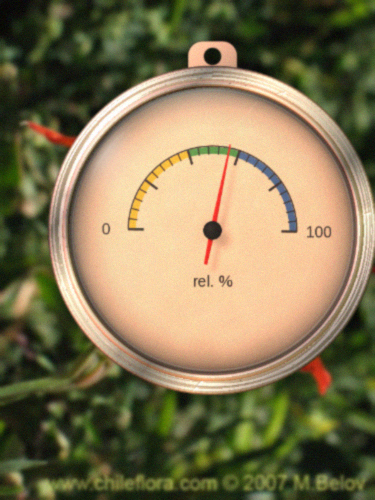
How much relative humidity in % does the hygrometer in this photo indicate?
56 %
